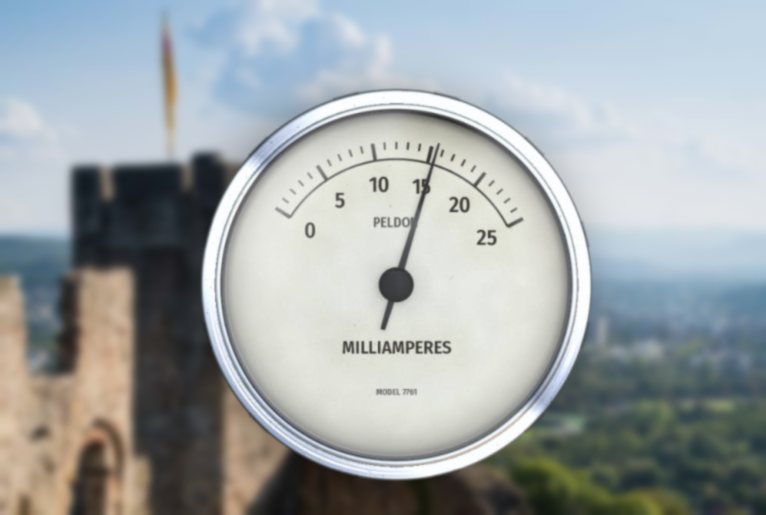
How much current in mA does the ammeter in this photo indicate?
15.5 mA
